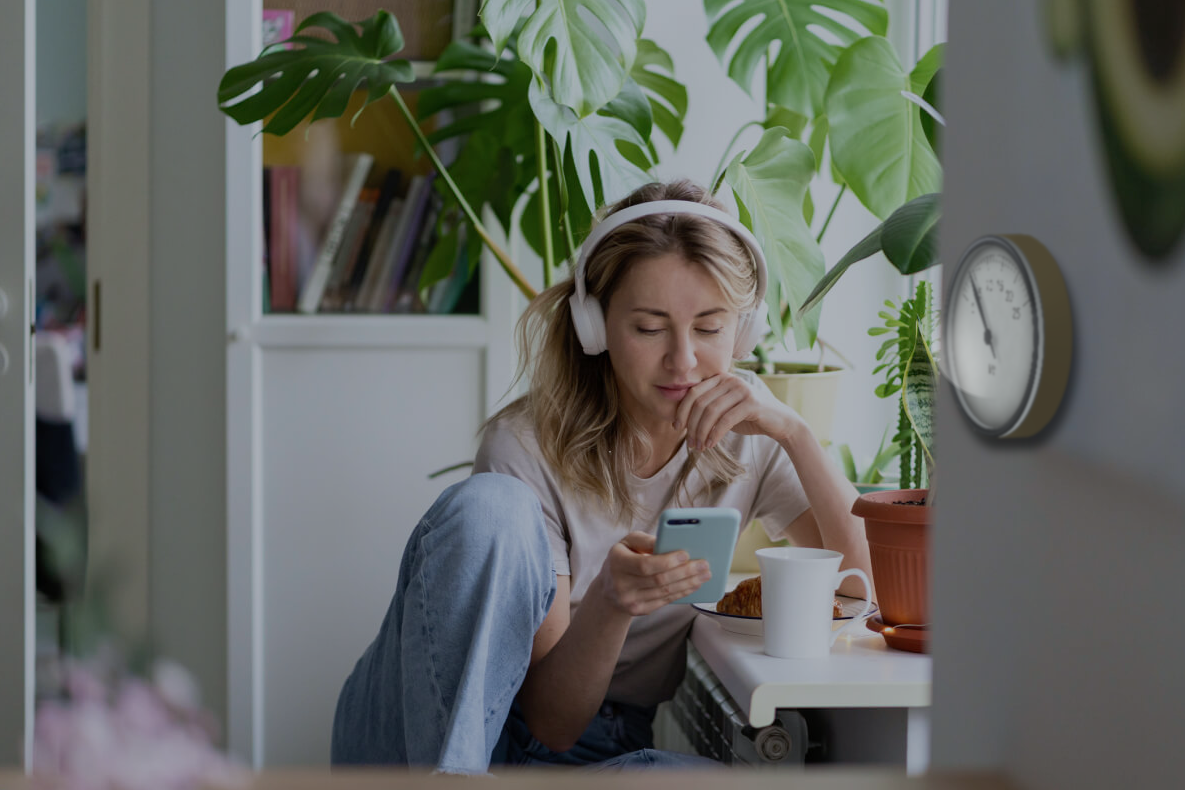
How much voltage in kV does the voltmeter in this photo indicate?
5 kV
